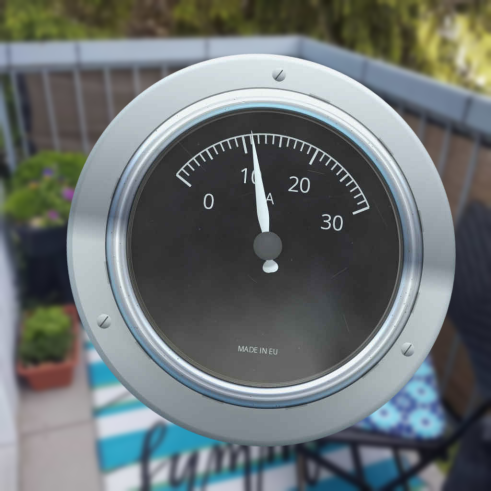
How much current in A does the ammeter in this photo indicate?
11 A
